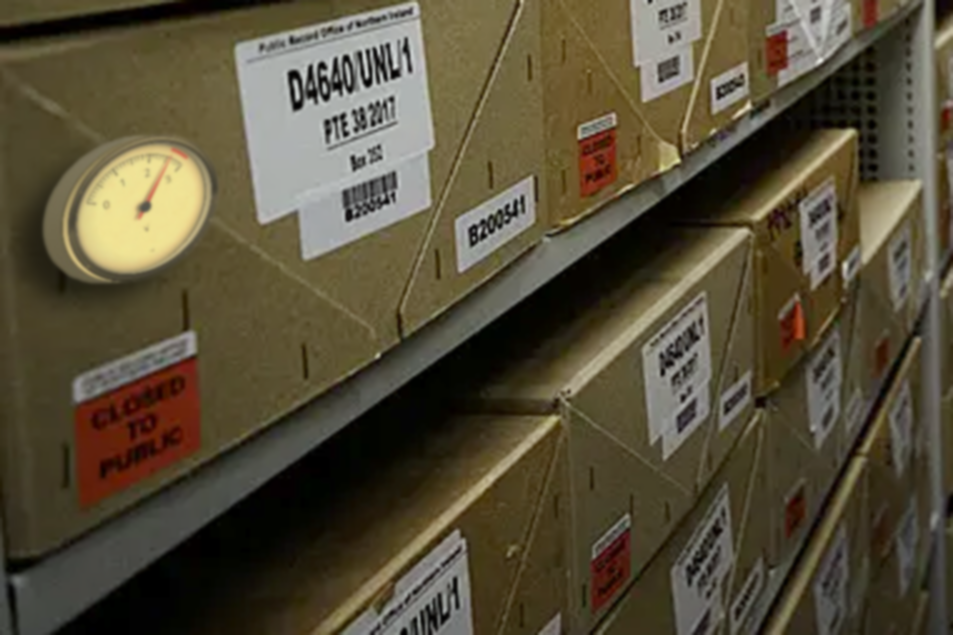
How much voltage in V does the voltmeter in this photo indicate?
2.5 V
